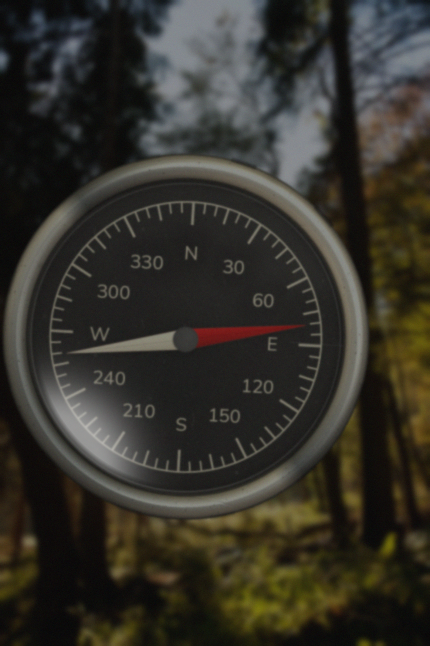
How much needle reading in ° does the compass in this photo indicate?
80 °
